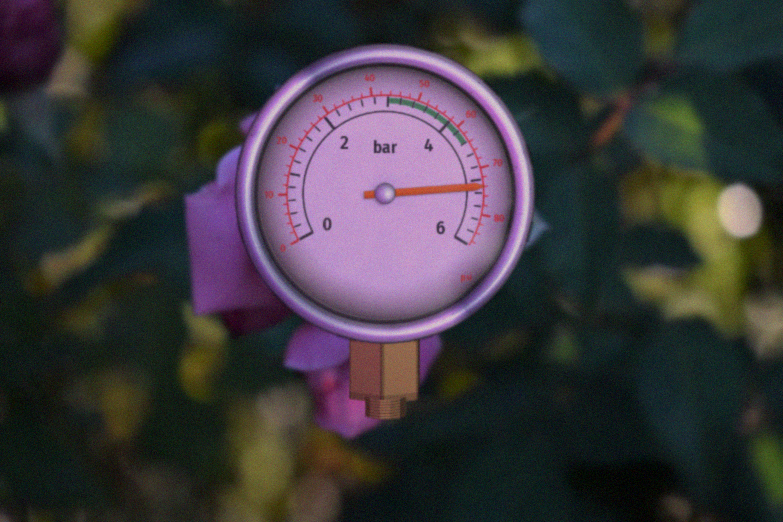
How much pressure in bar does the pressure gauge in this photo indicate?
5.1 bar
